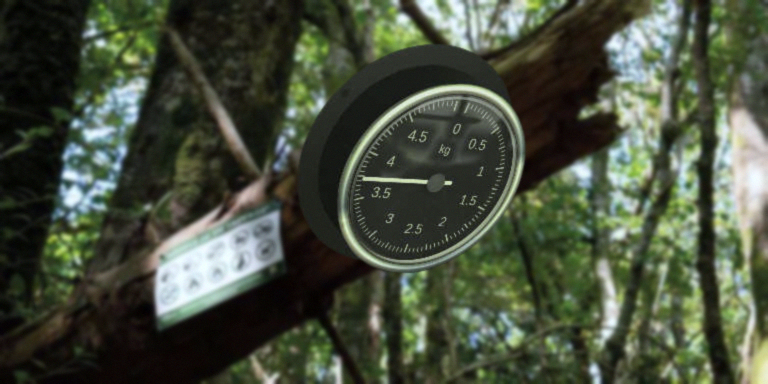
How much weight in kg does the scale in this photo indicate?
3.75 kg
